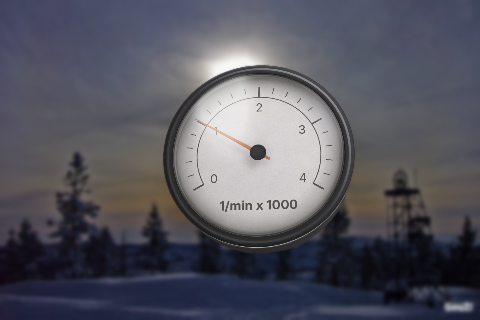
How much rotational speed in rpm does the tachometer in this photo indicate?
1000 rpm
